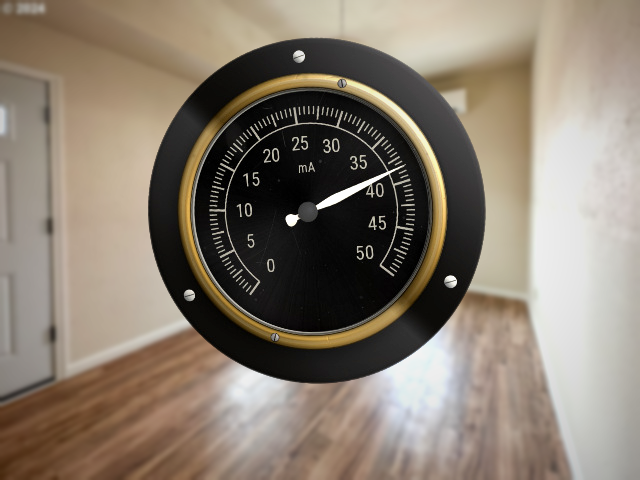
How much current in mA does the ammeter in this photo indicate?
38.5 mA
